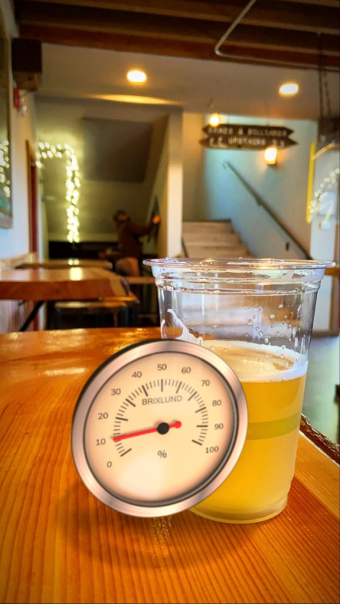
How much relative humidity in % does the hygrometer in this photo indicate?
10 %
